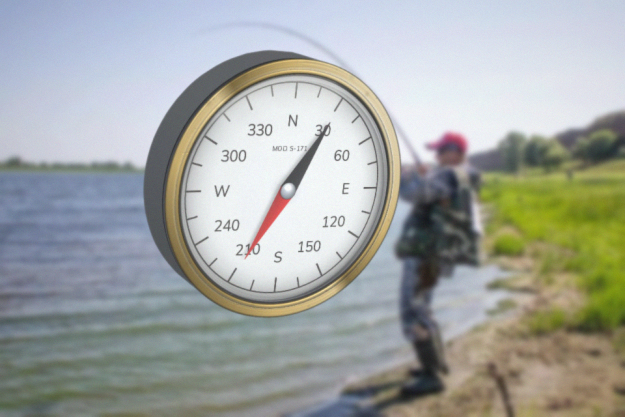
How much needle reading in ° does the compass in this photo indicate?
210 °
